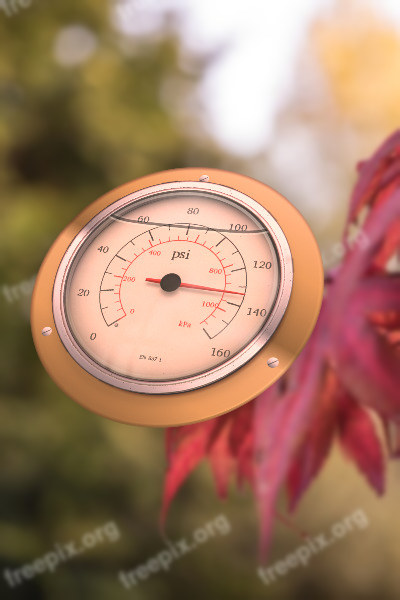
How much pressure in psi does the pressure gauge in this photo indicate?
135 psi
